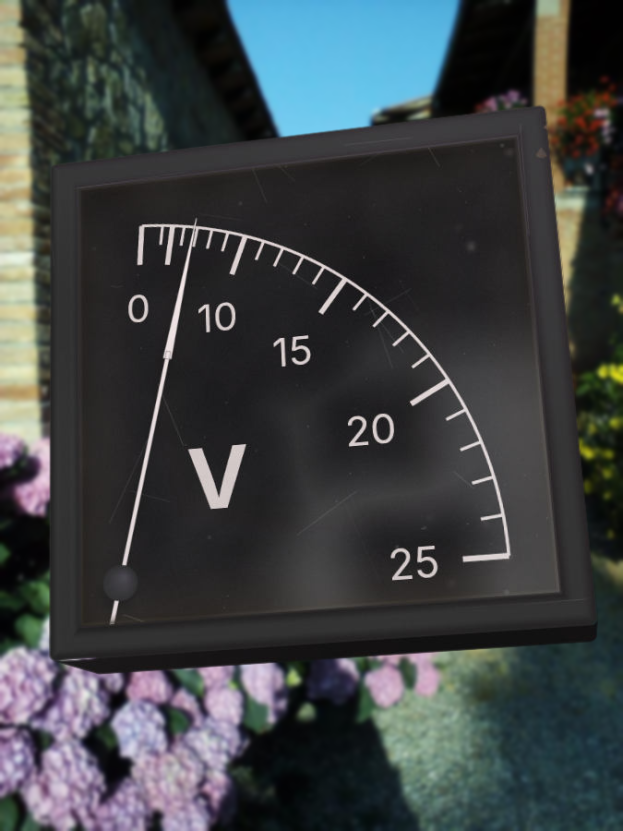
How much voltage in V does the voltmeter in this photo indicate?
7 V
